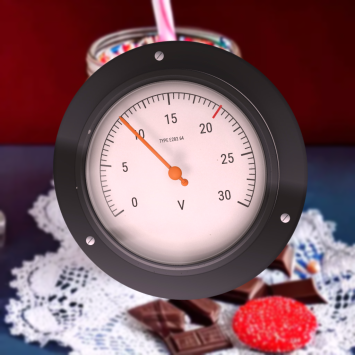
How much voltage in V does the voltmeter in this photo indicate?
10 V
